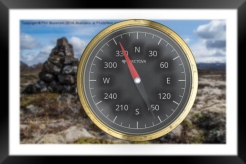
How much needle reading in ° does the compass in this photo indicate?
335 °
